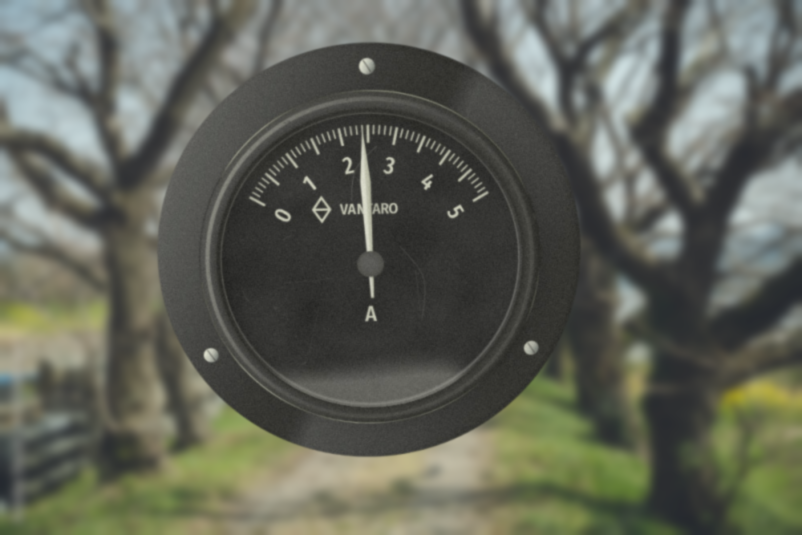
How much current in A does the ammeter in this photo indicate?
2.4 A
